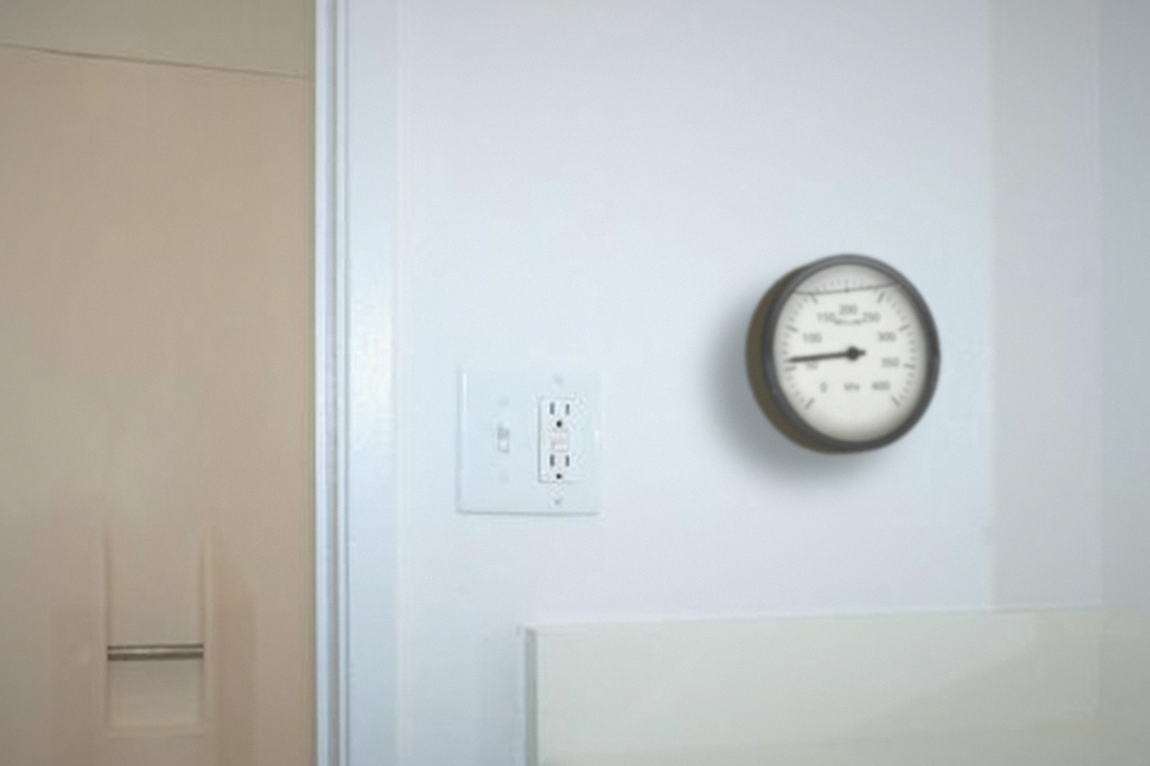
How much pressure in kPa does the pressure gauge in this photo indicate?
60 kPa
